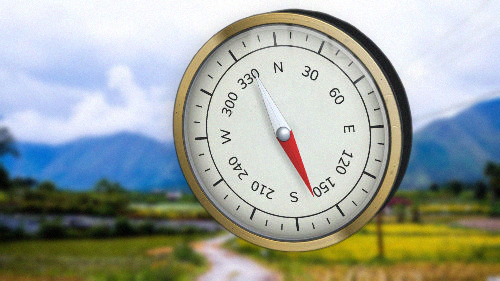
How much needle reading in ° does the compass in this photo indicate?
160 °
